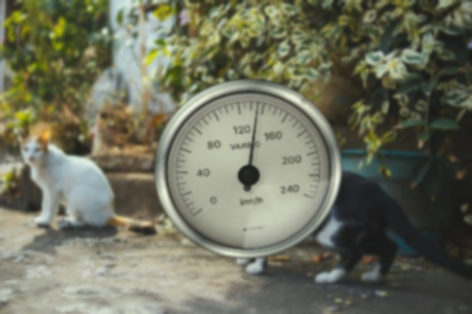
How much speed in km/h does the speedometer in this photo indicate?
135 km/h
